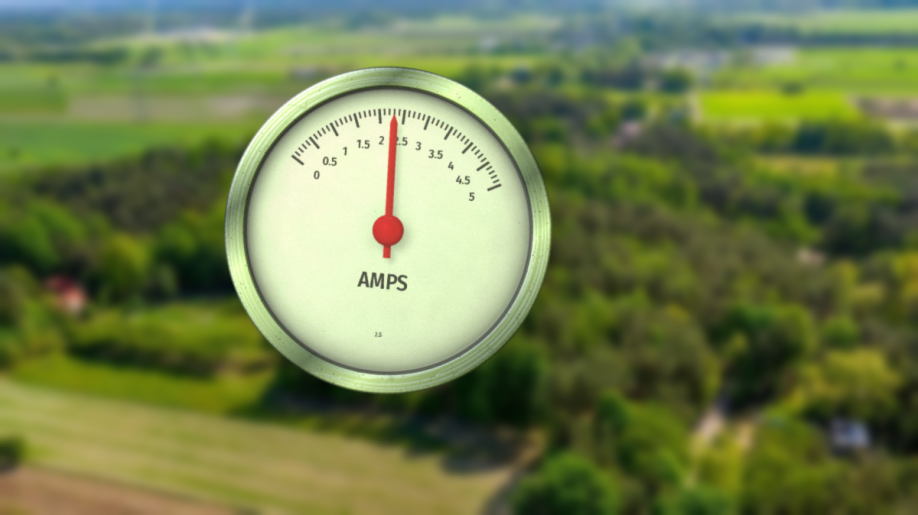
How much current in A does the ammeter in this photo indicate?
2.3 A
